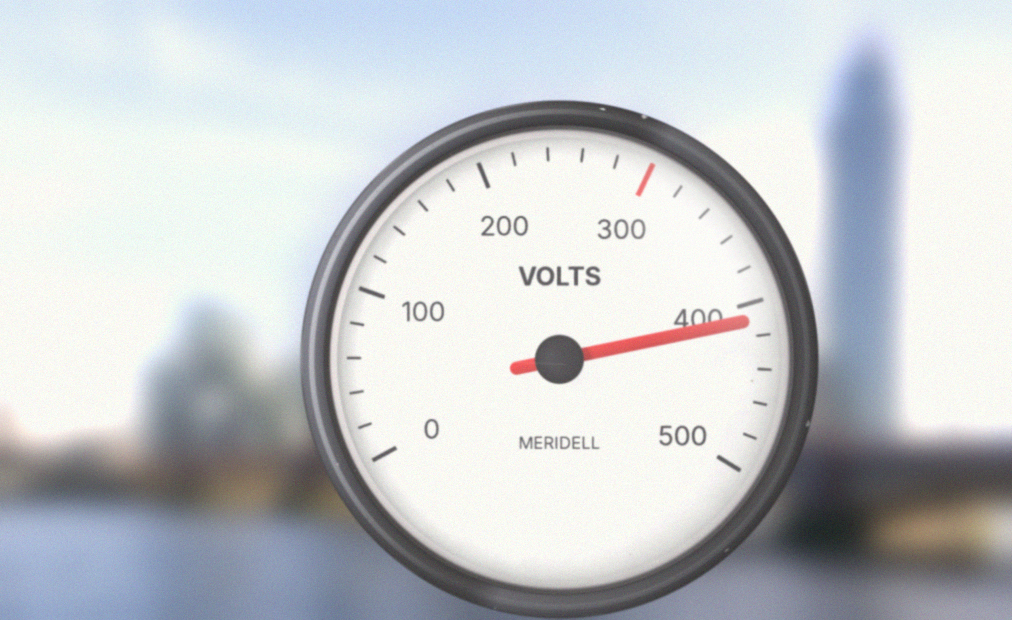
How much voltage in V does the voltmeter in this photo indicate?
410 V
